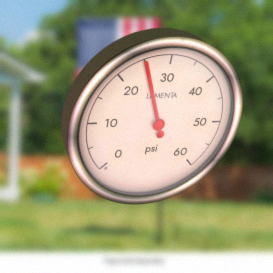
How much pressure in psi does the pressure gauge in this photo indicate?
25 psi
